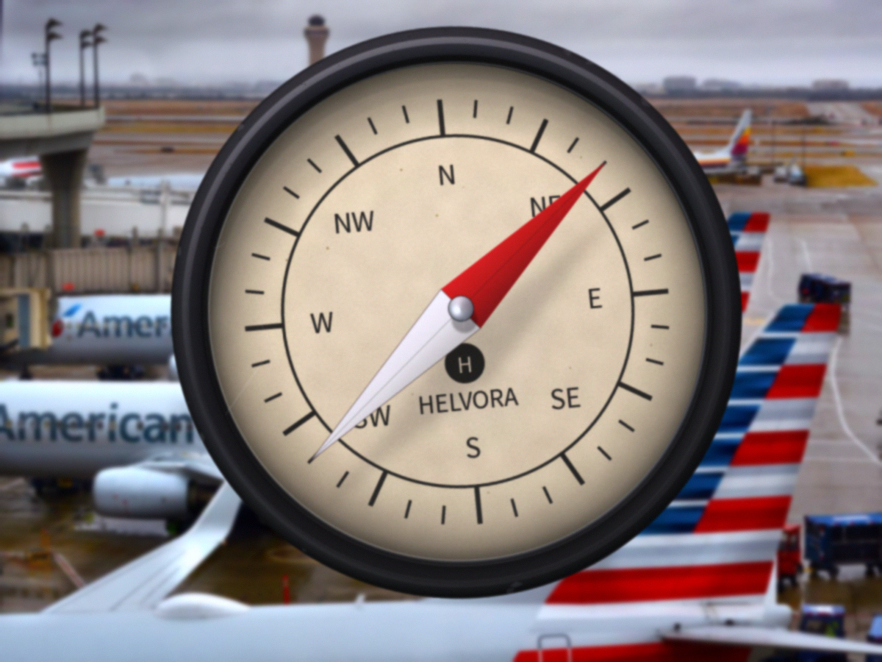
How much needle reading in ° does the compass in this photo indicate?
50 °
